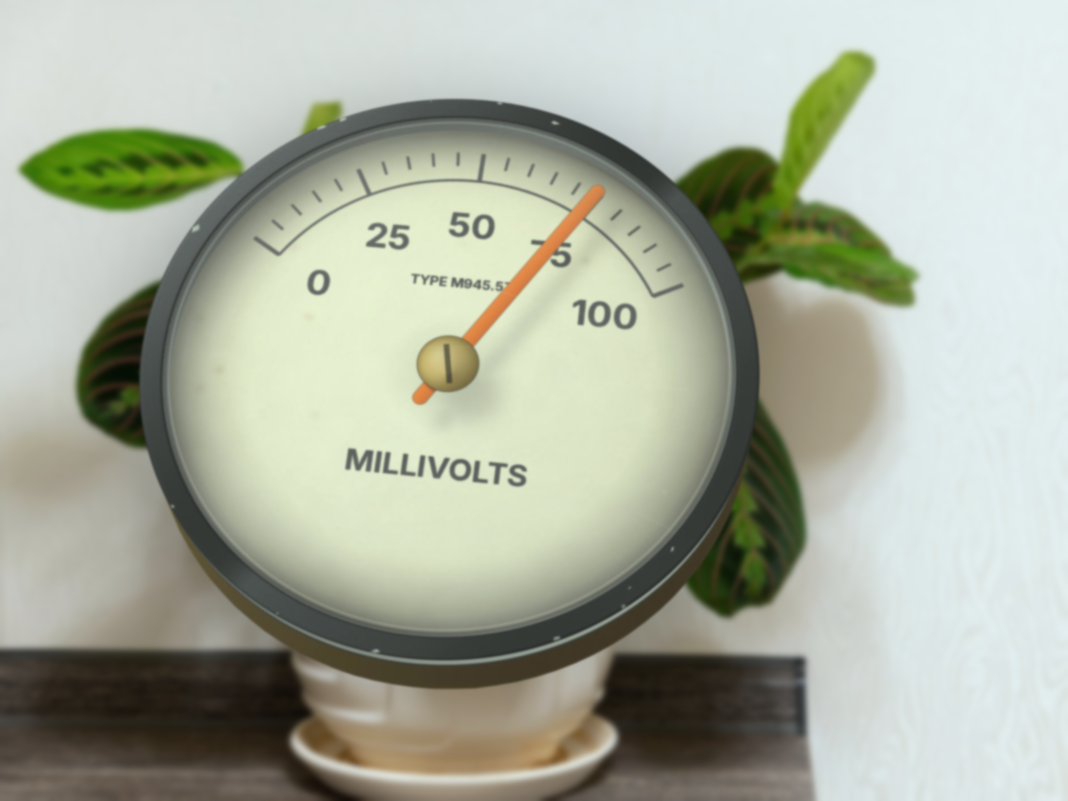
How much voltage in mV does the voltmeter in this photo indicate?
75 mV
